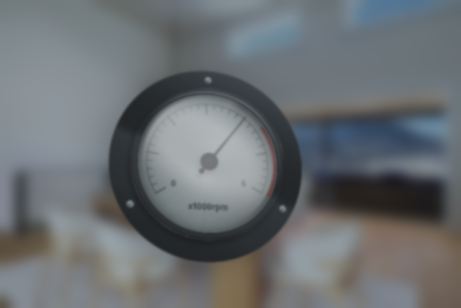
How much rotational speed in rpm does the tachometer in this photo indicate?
4000 rpm
